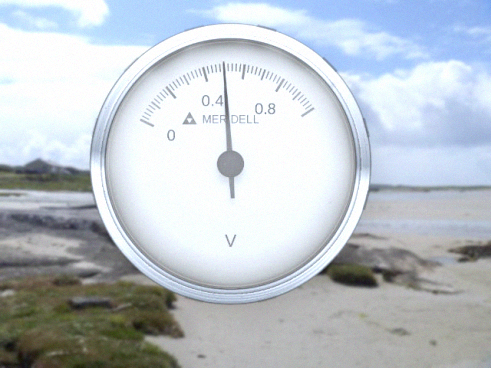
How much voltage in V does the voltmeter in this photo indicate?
0.5 V
